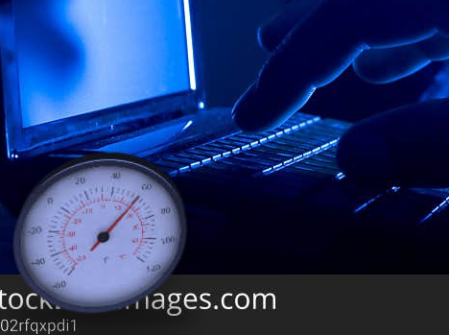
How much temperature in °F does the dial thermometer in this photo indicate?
60 °F
